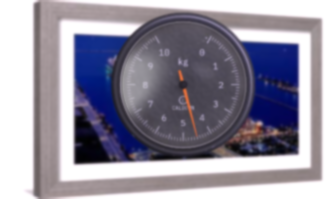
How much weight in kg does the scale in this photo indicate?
4.5 kg
